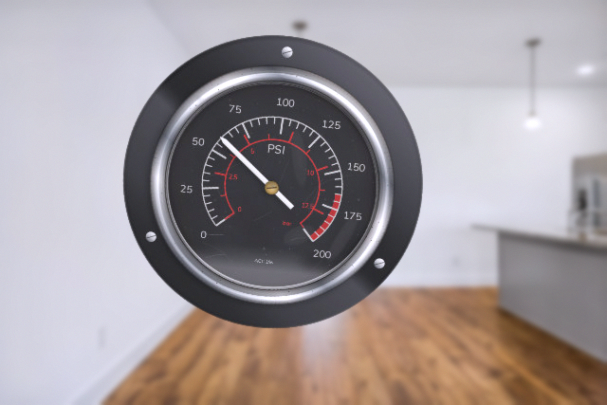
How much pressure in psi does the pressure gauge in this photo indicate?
60 psi
